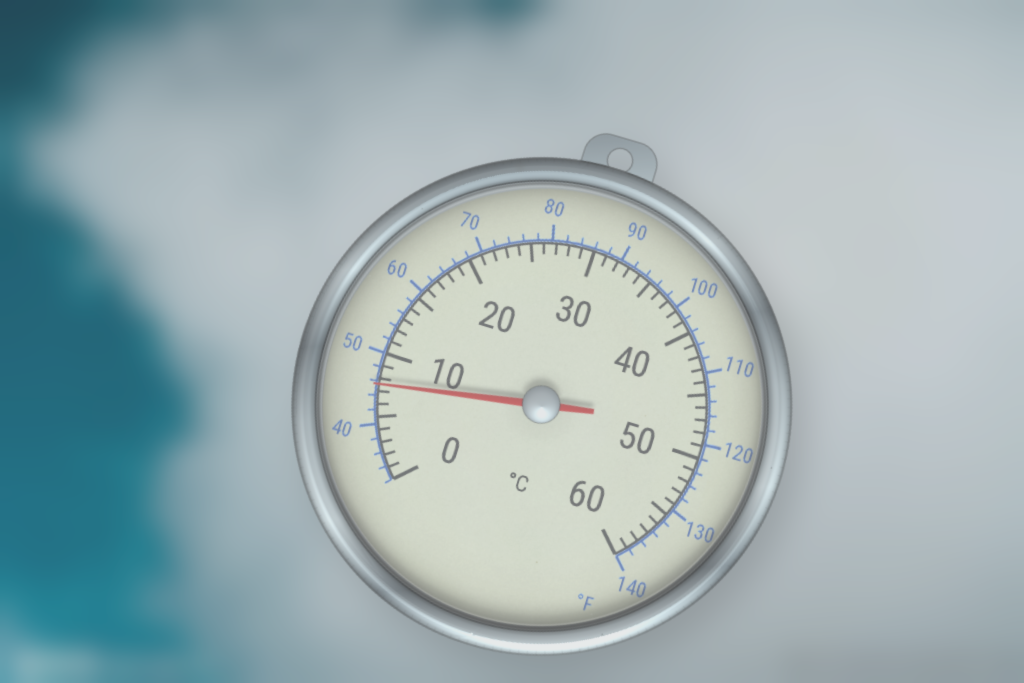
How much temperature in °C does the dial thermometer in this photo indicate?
7.5 °C
